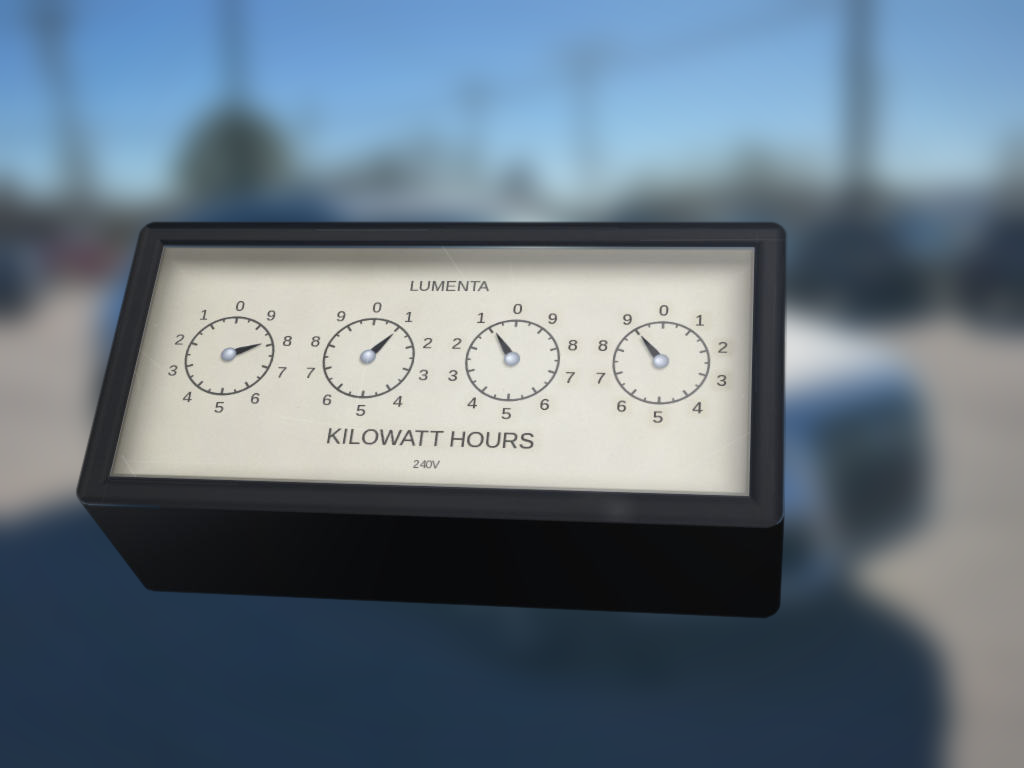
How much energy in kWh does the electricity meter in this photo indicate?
8109 kWh
